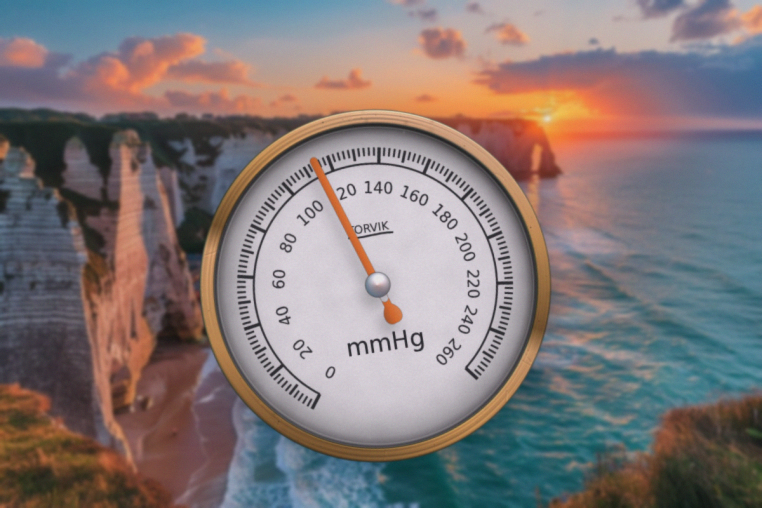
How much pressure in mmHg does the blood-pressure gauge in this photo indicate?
114 mmHg
